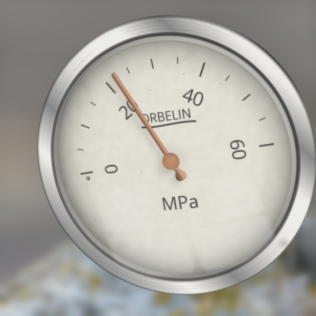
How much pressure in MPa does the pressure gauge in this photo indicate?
22.5 MPa
